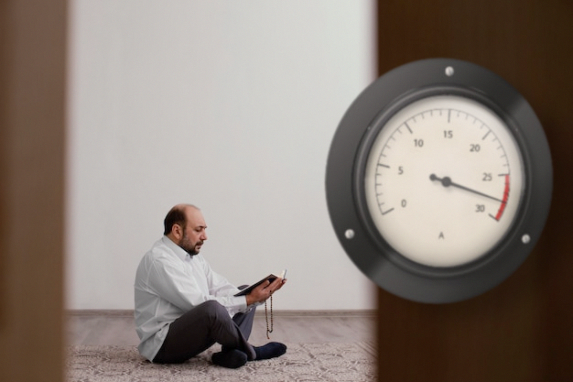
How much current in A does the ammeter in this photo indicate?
28 A
